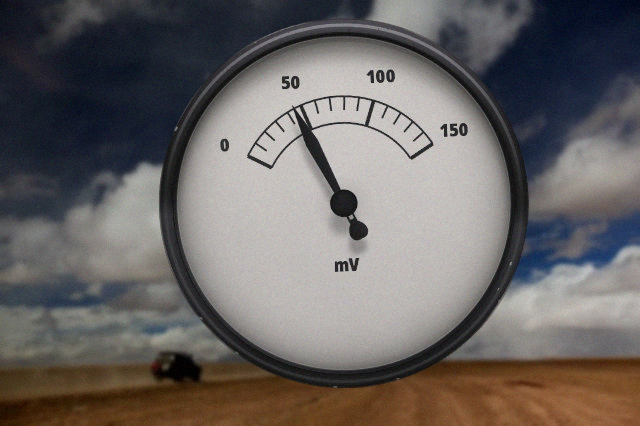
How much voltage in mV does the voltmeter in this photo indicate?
45 mV
